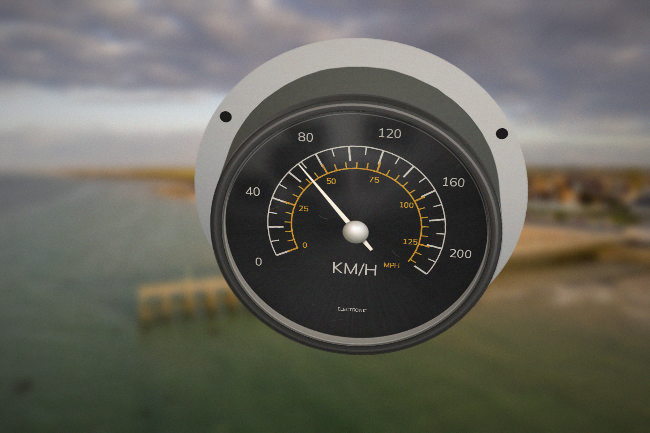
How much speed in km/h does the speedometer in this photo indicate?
70 km/h
